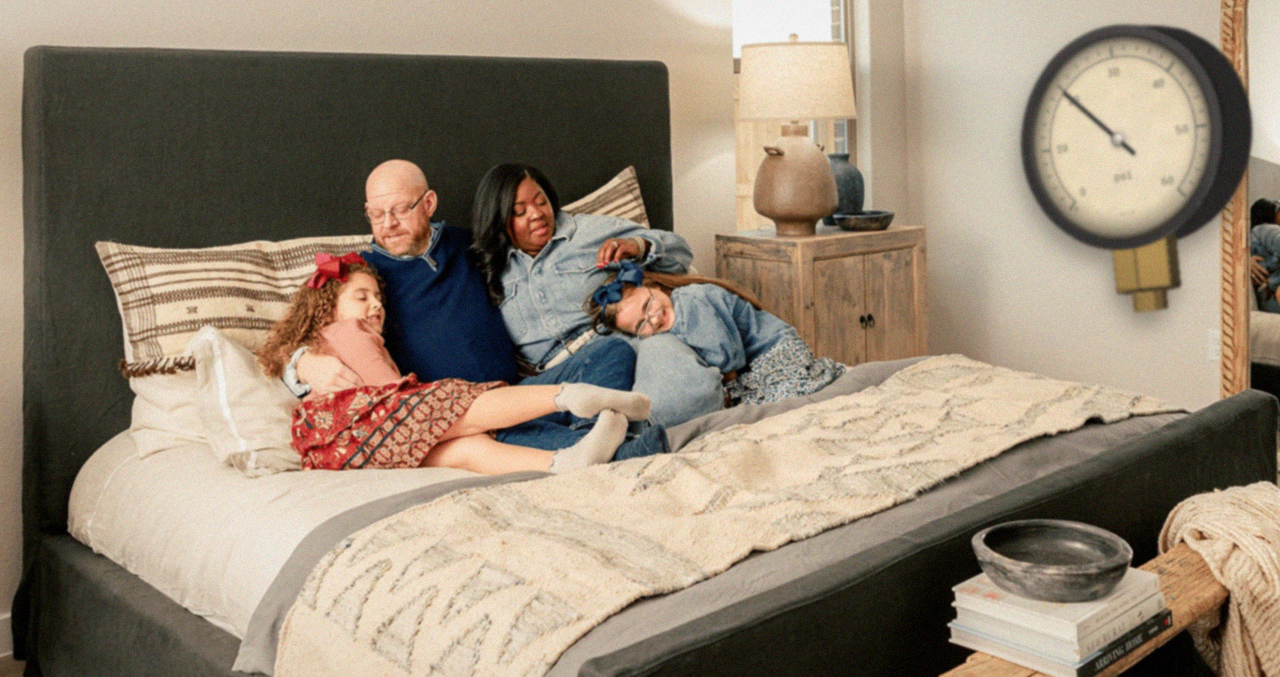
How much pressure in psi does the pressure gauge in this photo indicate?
20 psi
